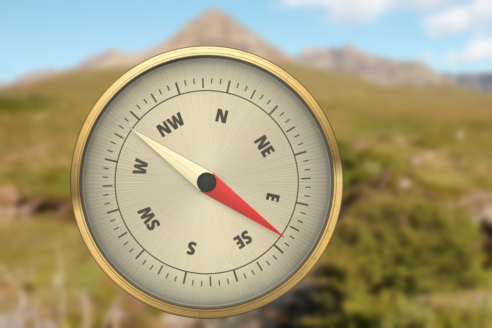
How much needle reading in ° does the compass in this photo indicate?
112.5 °
